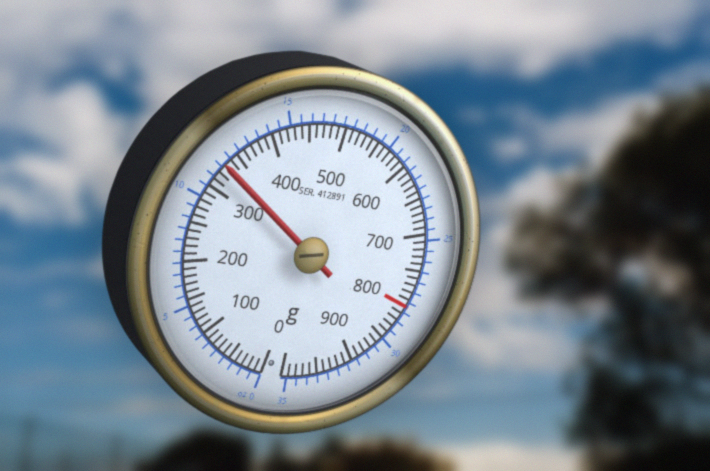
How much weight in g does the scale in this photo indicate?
330 g
